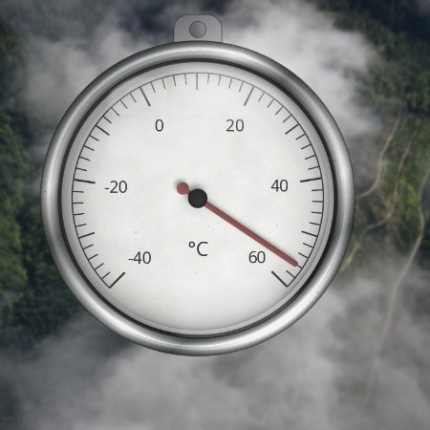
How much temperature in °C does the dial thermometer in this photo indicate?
56 °C
